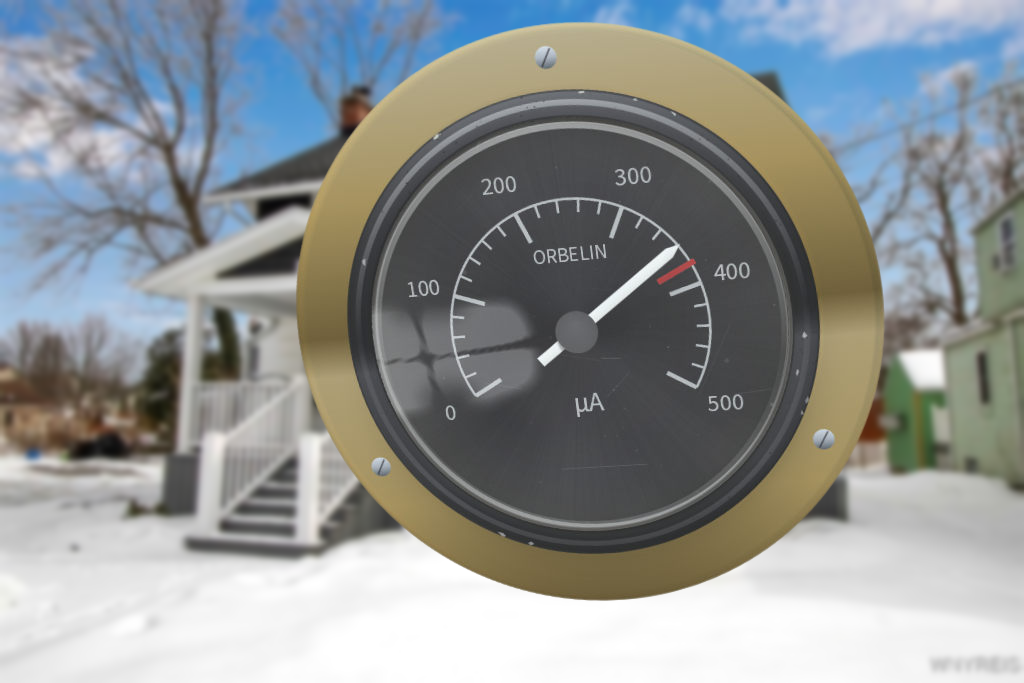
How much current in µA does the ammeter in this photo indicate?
360 µA
